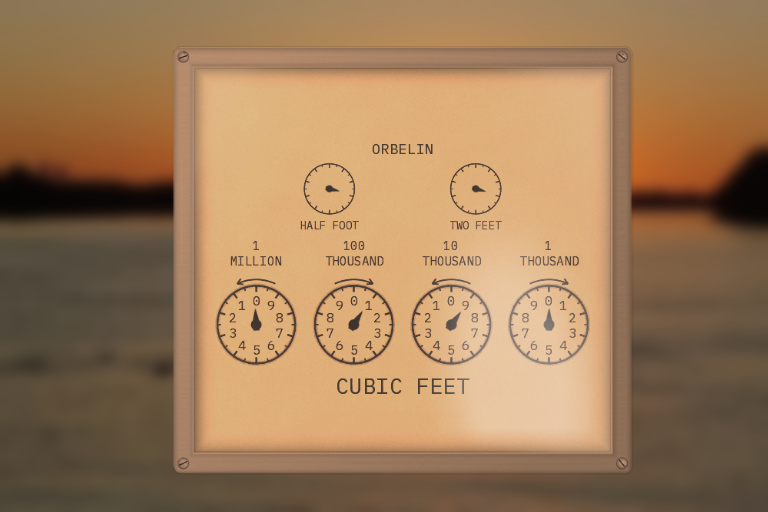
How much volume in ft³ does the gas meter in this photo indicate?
9000 ft³
